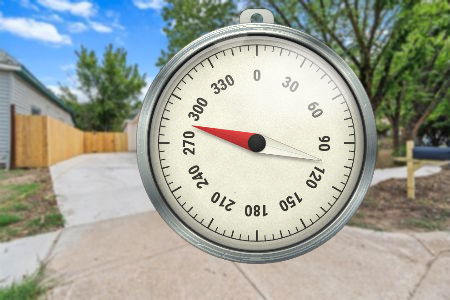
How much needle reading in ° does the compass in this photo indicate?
285 °
